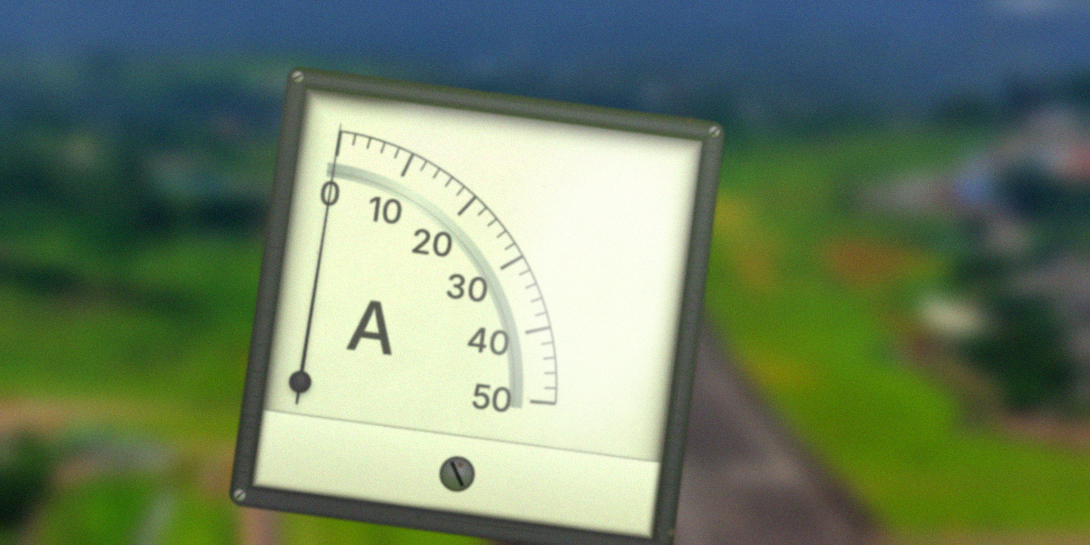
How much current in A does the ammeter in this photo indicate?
0 A
